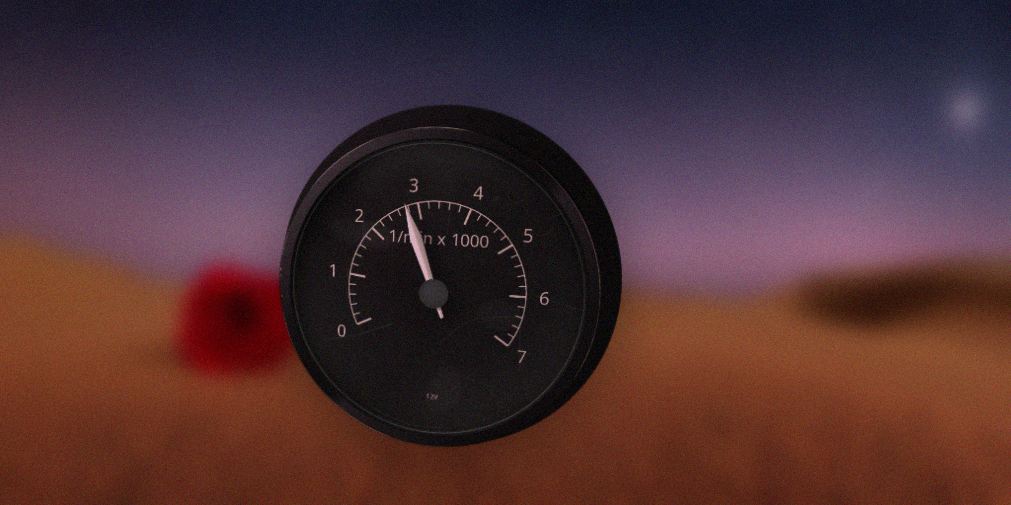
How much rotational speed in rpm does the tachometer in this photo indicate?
2800 rpm
